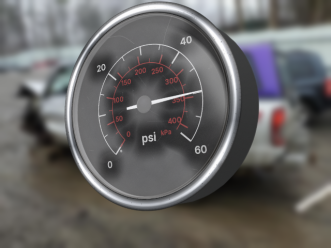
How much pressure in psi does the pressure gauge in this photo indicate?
50 psi
